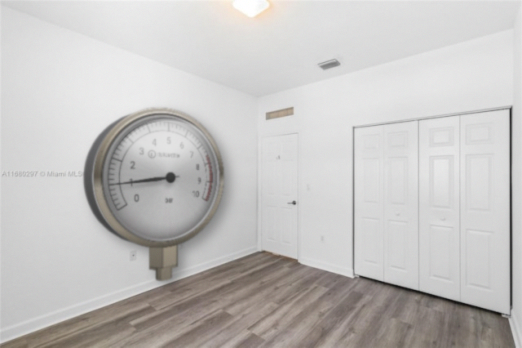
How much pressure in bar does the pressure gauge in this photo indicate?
1 bar
